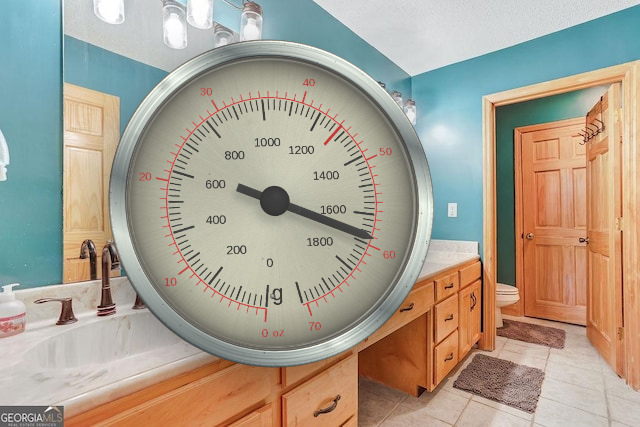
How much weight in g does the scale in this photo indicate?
1680 g
